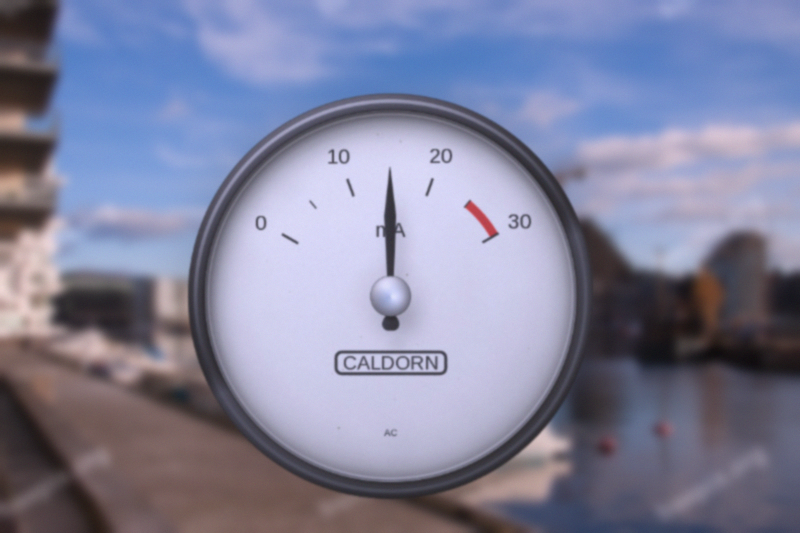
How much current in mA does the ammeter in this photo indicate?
15 mA
